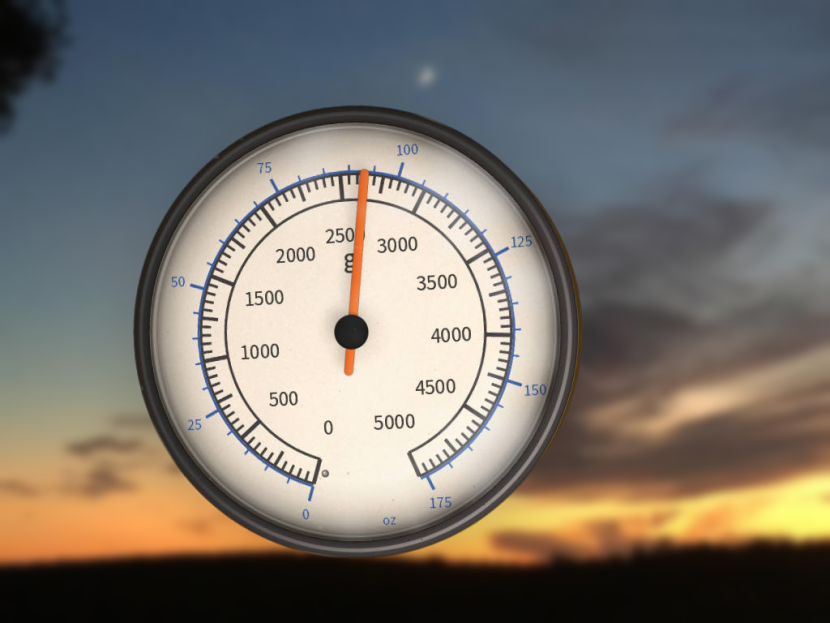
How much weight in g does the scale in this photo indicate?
2650 g
